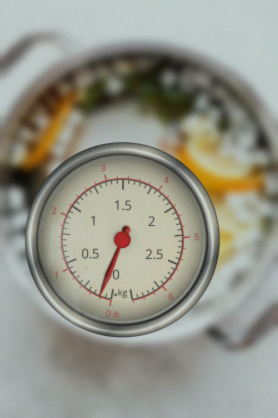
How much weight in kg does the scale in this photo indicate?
0.1 kg
